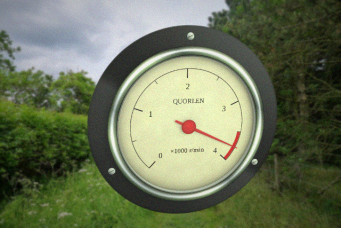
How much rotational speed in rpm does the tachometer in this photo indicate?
3750 rpm
